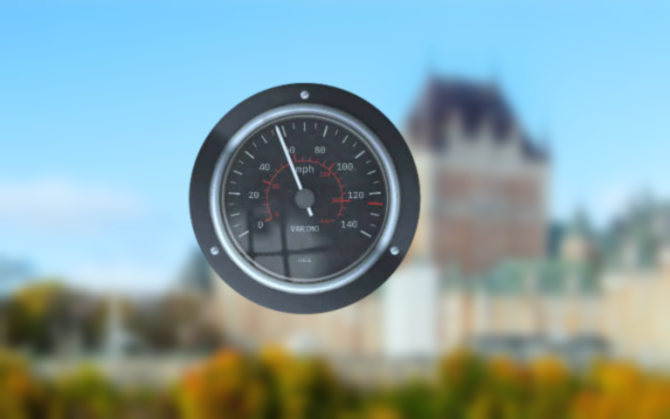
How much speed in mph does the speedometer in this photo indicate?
57.5 mph
